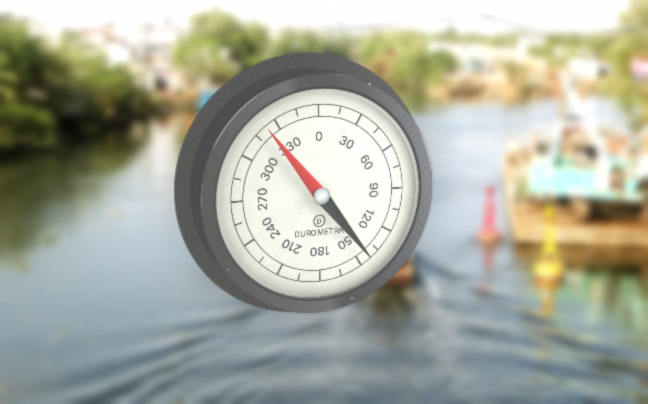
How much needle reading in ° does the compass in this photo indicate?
322.5 °
